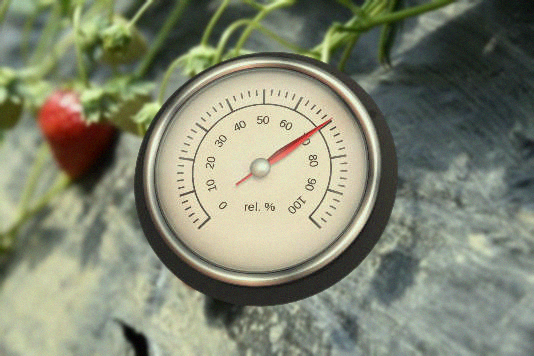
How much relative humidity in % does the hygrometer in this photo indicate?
70 %
